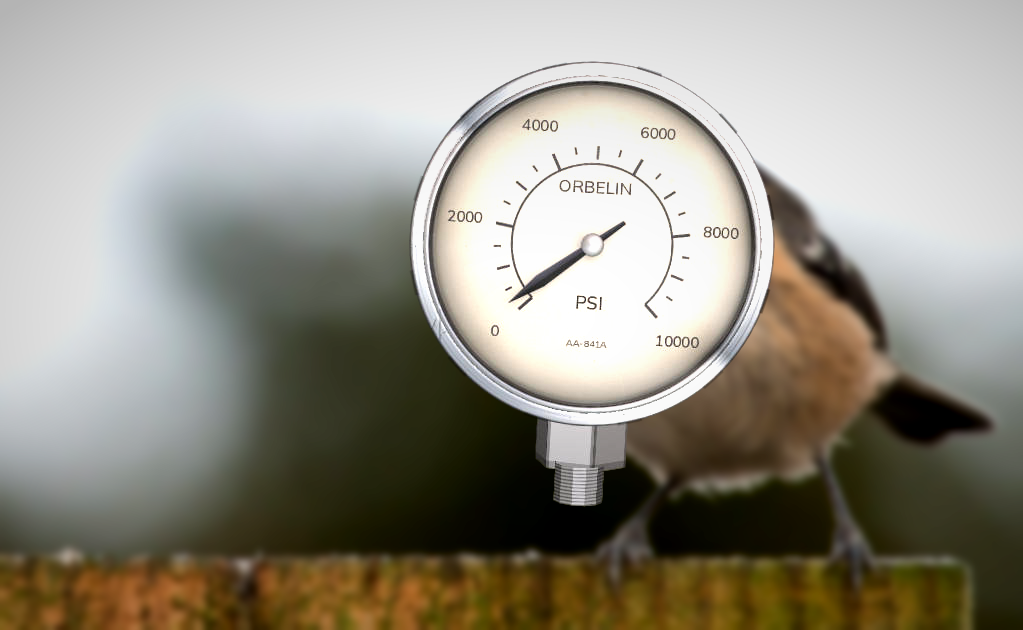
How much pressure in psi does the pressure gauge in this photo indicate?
250 psi
